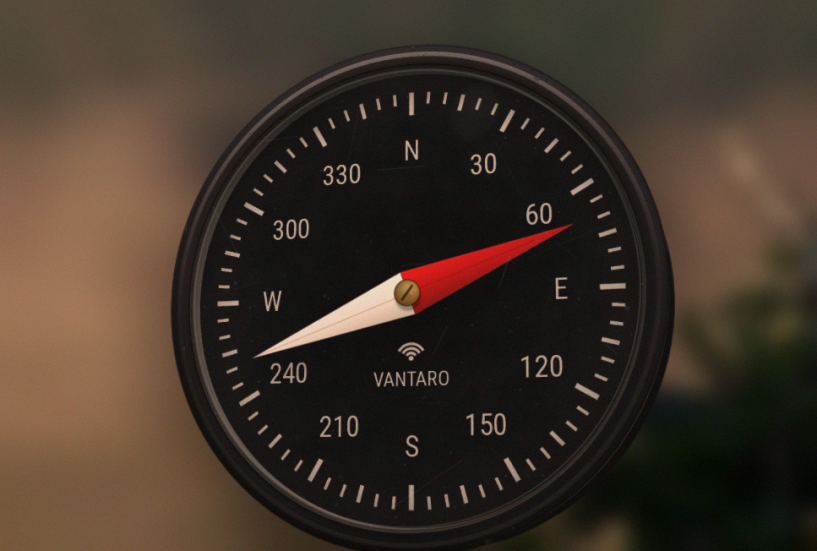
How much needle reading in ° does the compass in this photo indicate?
70 °
